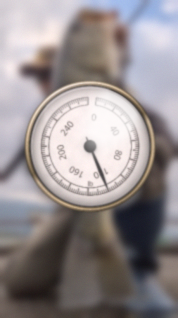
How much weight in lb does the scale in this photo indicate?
120 lb
